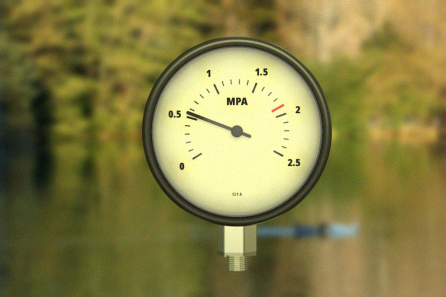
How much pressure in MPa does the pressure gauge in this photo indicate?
0.55 MPa
